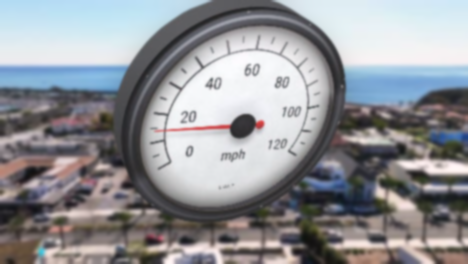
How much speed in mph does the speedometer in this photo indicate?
15 mph
